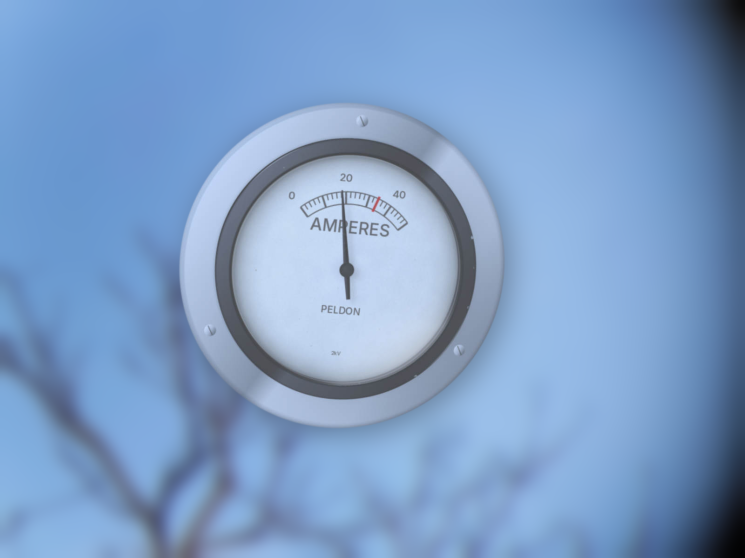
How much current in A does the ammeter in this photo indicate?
18 A
